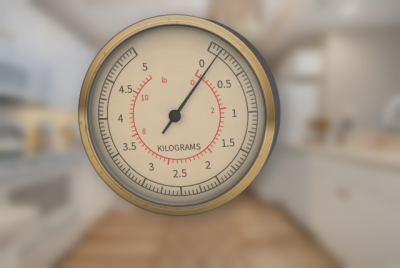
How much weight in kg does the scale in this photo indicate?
0.15 kg
